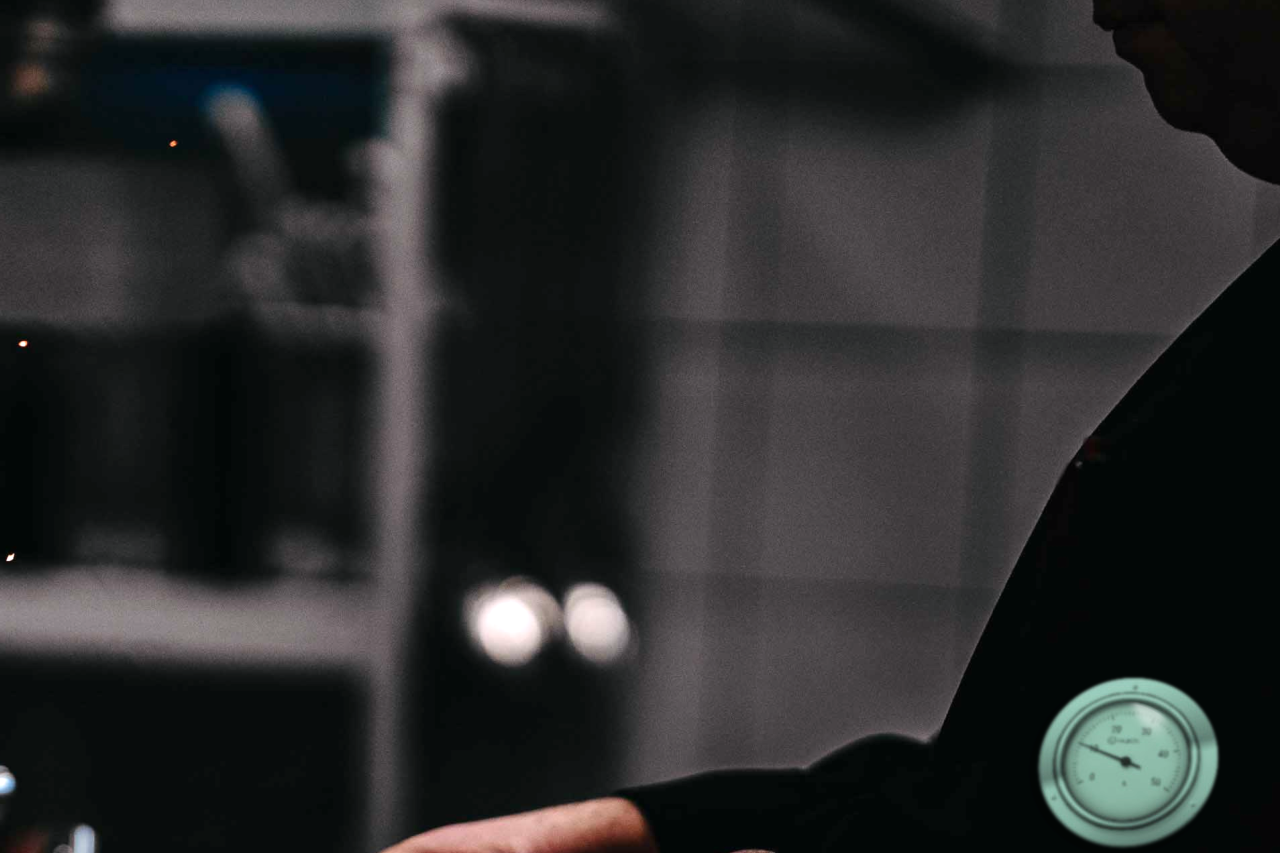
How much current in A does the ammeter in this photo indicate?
10 A
